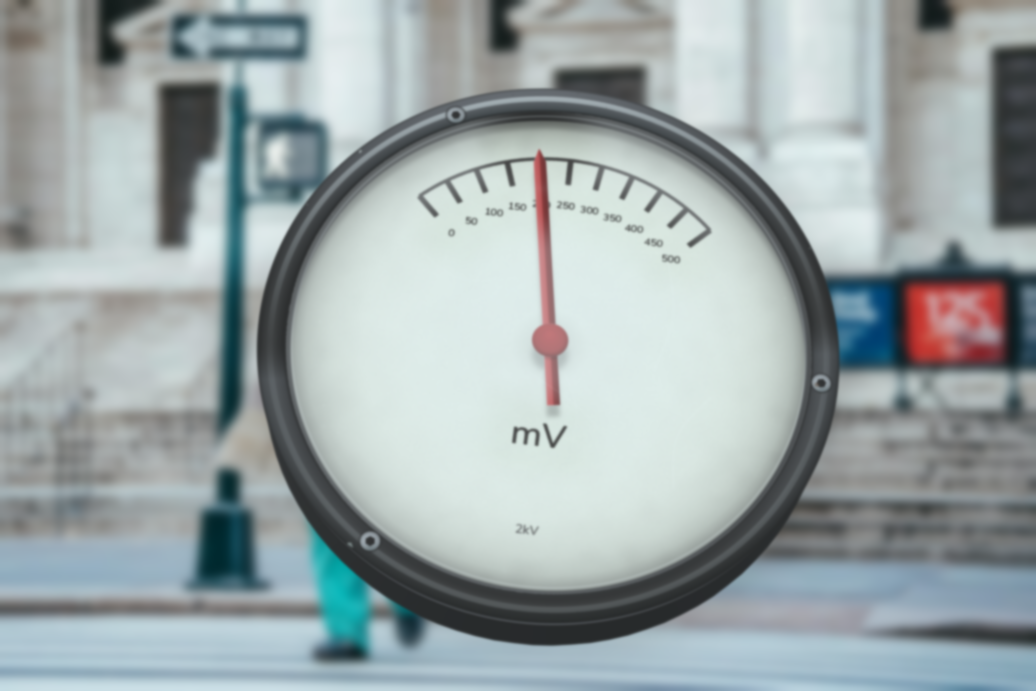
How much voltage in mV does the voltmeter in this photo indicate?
200 mV
